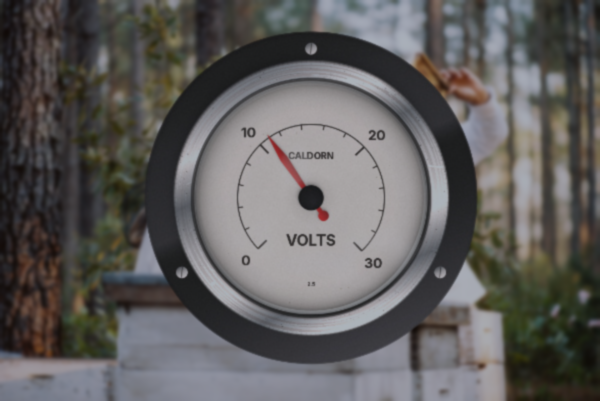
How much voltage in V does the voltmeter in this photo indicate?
11 V
